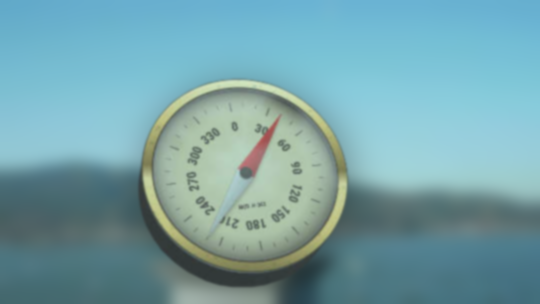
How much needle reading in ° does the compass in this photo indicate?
40 °
